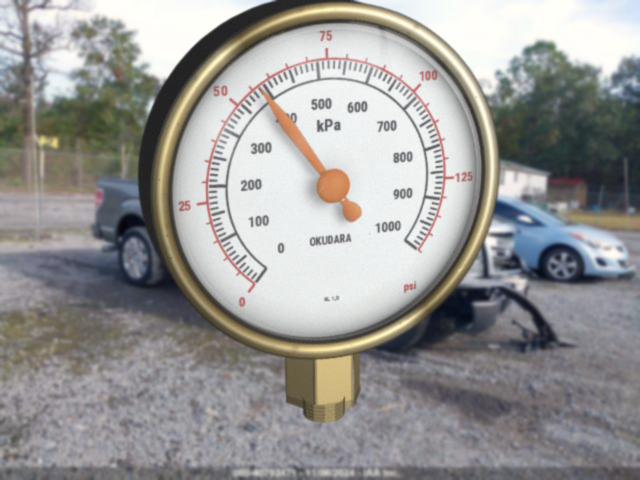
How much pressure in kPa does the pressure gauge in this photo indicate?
390 kPa
